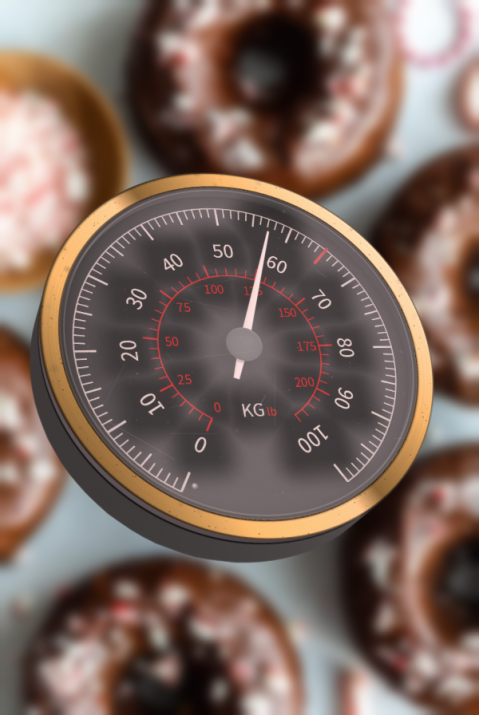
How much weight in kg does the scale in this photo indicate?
57 kg
